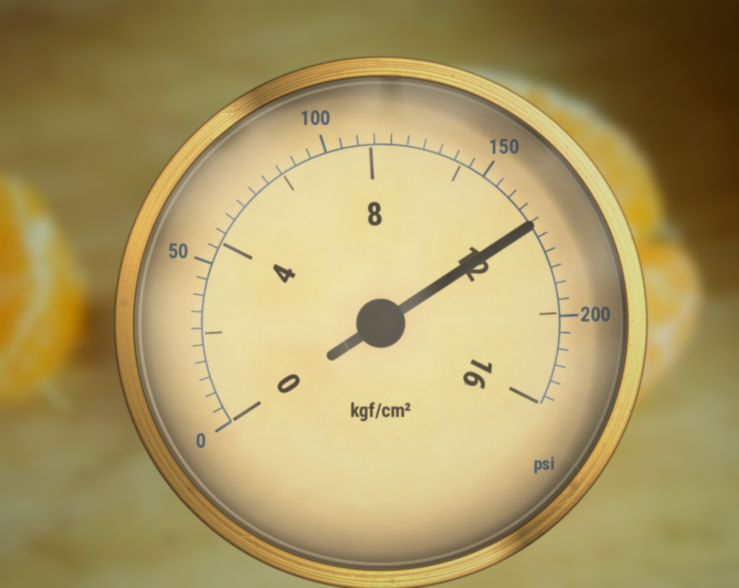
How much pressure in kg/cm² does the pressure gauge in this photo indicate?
12 kg/cm²
